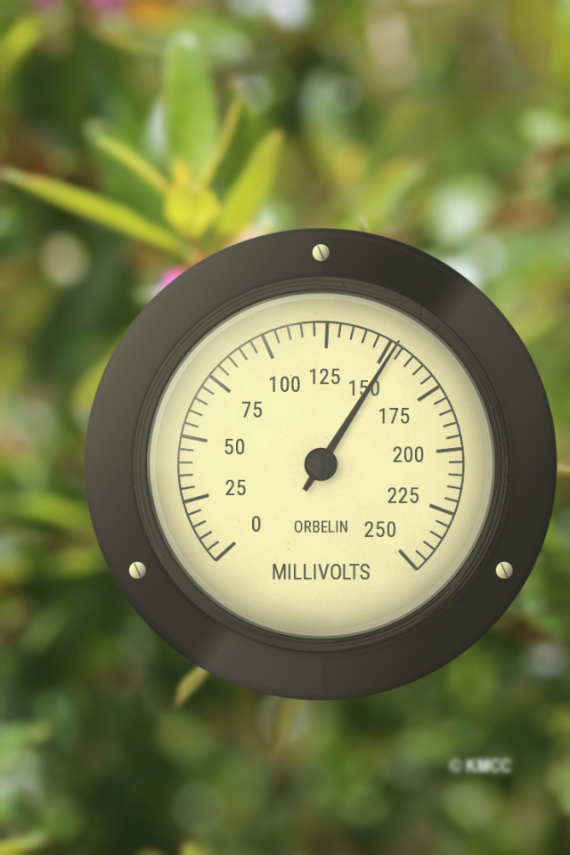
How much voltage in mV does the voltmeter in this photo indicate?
152.5 mV
